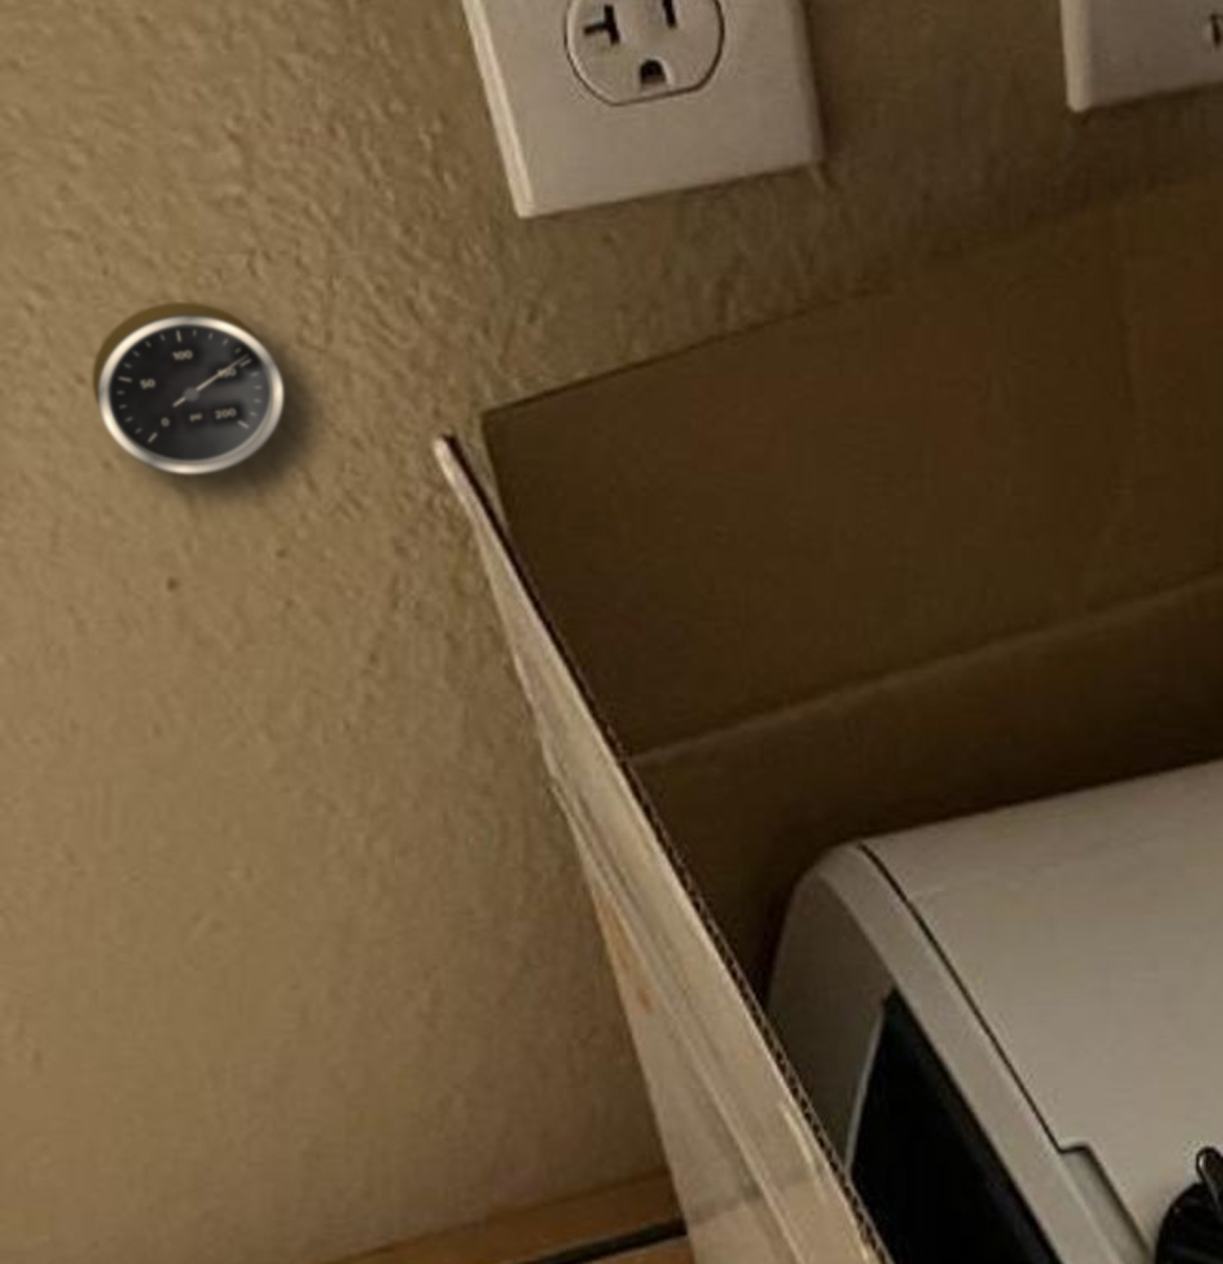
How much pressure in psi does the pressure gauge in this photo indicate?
145 psi
